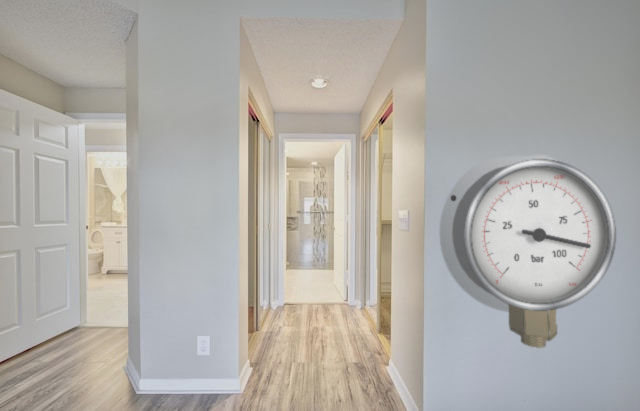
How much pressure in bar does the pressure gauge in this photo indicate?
90 bar
